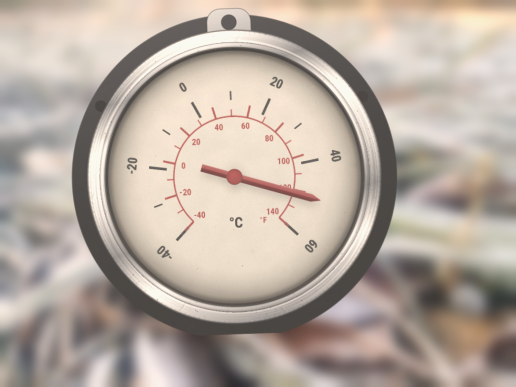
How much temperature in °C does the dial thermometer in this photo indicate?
50 °C
